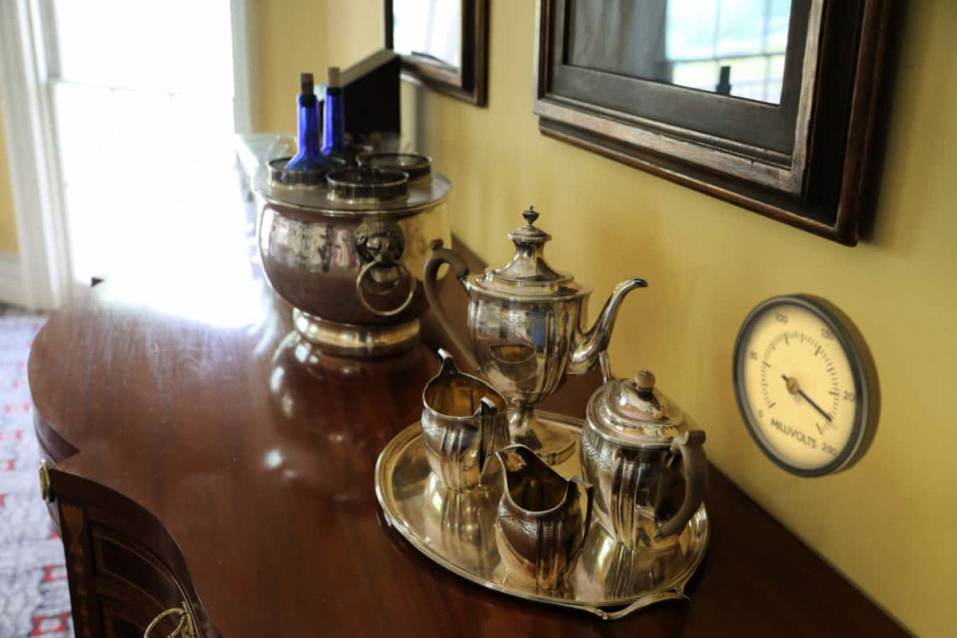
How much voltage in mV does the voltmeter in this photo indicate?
225 mV
